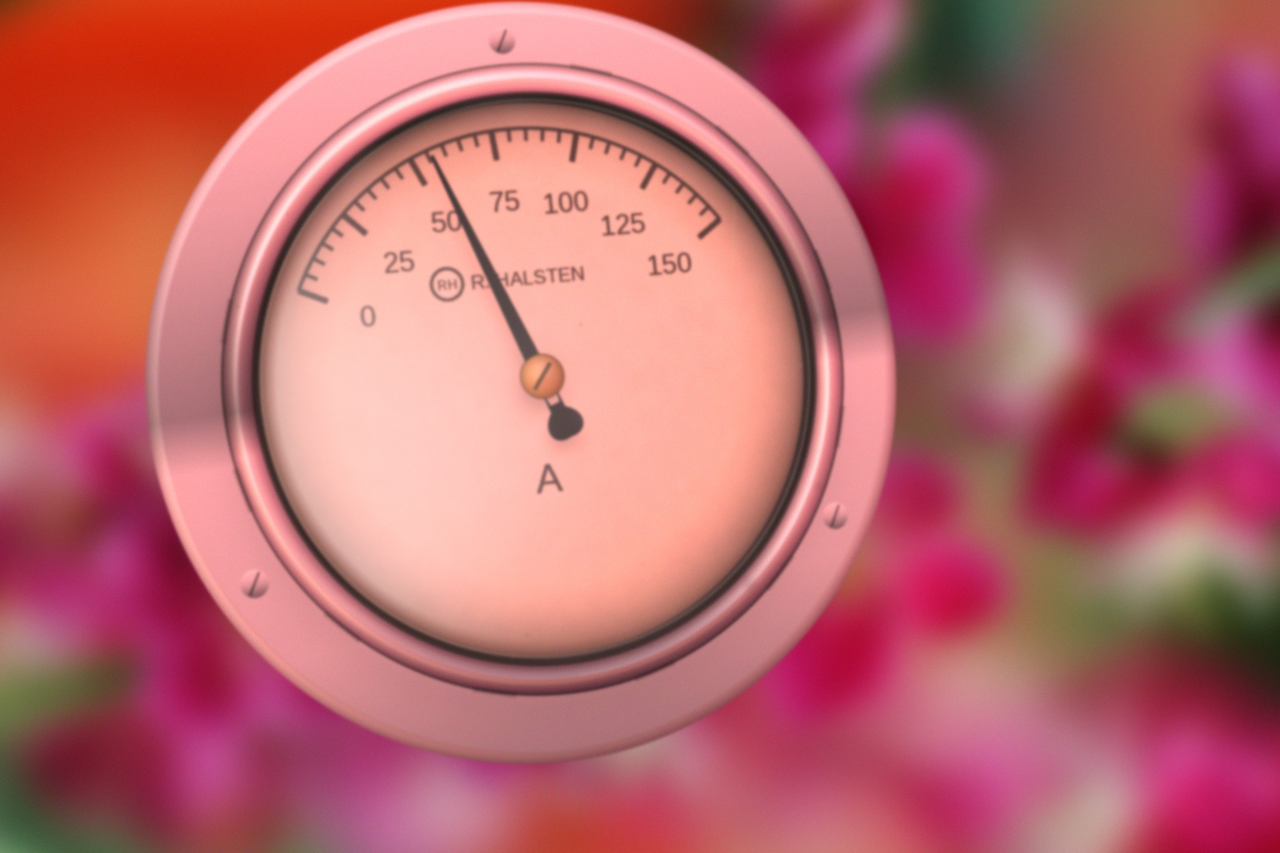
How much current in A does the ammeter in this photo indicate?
55 A
